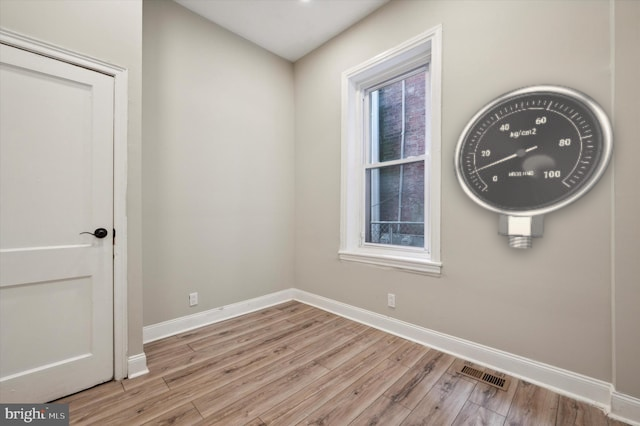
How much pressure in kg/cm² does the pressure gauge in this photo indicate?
10 kg/cm²
